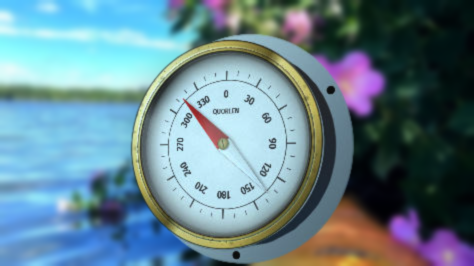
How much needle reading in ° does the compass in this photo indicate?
315 °
